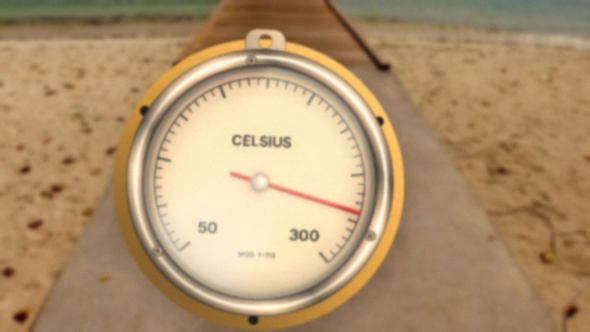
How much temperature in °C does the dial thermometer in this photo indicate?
270 °C
